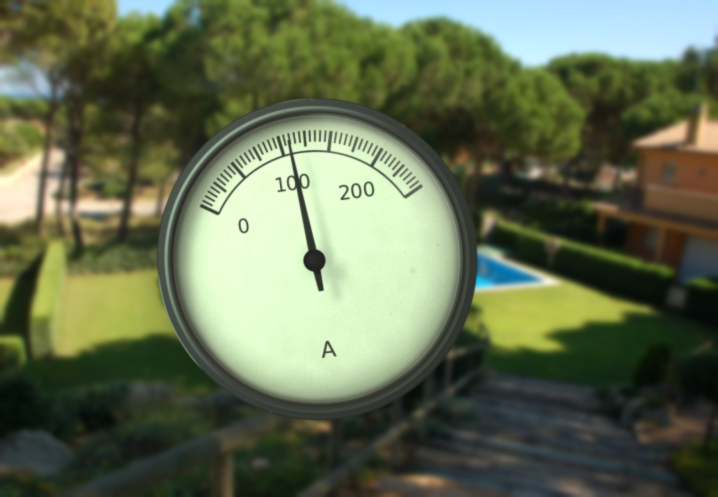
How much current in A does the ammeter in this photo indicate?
110 A
